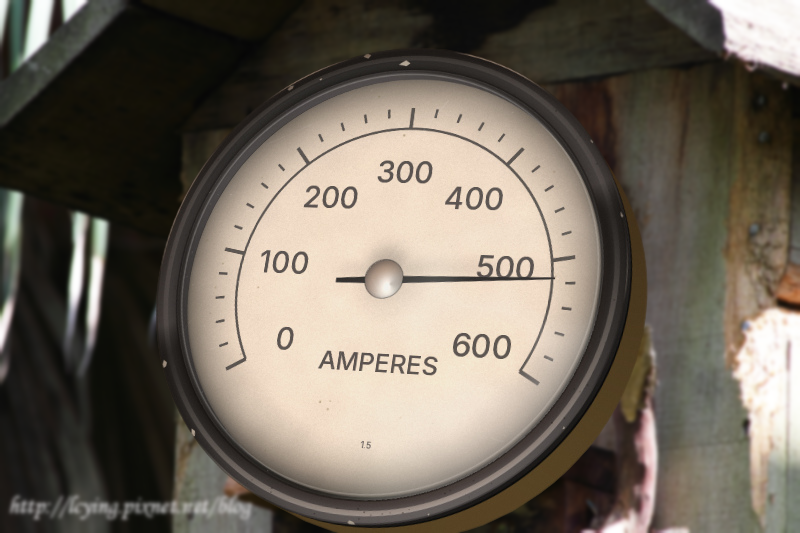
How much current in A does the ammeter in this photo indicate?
520 A
